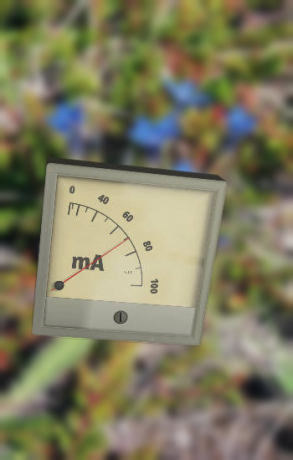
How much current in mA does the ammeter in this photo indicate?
70 mA
